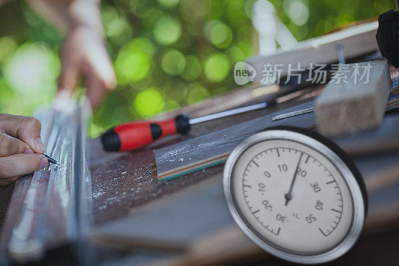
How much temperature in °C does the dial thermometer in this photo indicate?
18 °C
